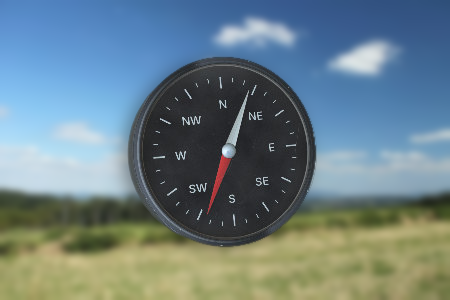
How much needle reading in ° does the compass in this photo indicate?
205 °
